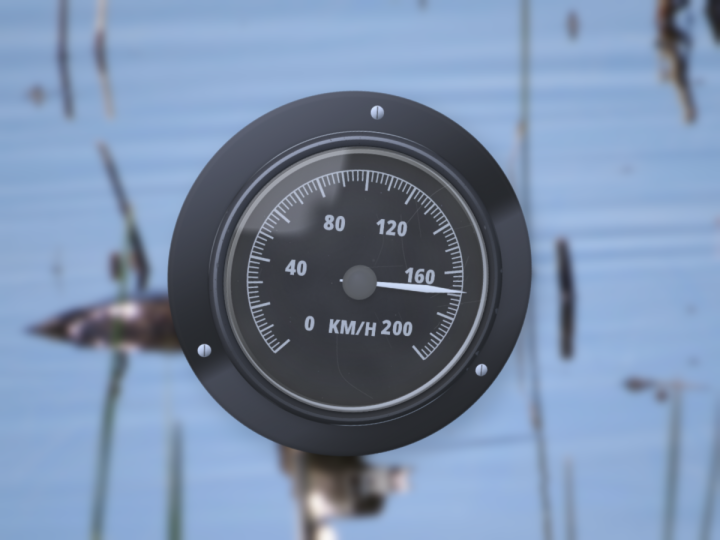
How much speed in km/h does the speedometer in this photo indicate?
168 km/h
